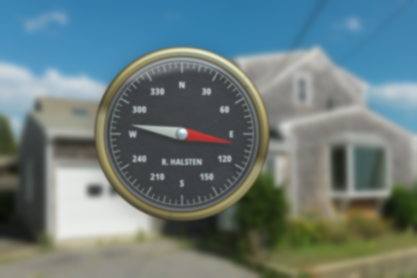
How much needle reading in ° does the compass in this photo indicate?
100 °
